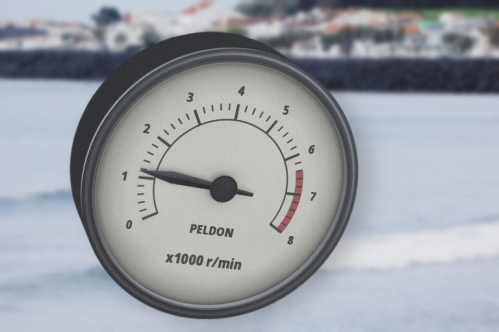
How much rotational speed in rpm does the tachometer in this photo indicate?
1200 rpm
